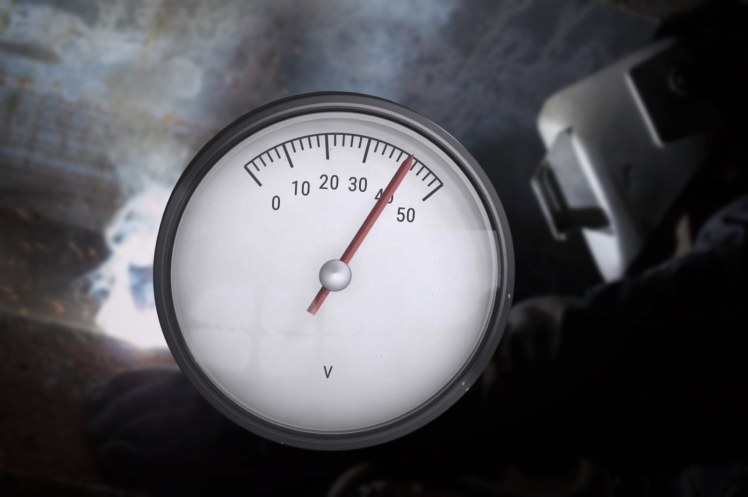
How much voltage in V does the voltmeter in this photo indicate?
40 V
